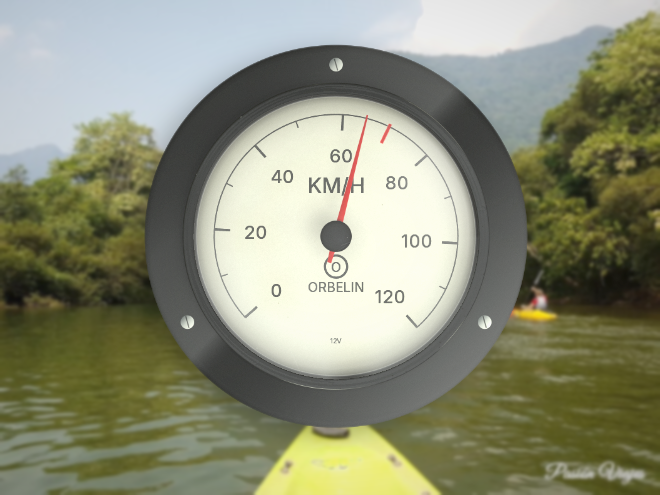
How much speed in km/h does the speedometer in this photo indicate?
65 km/h
